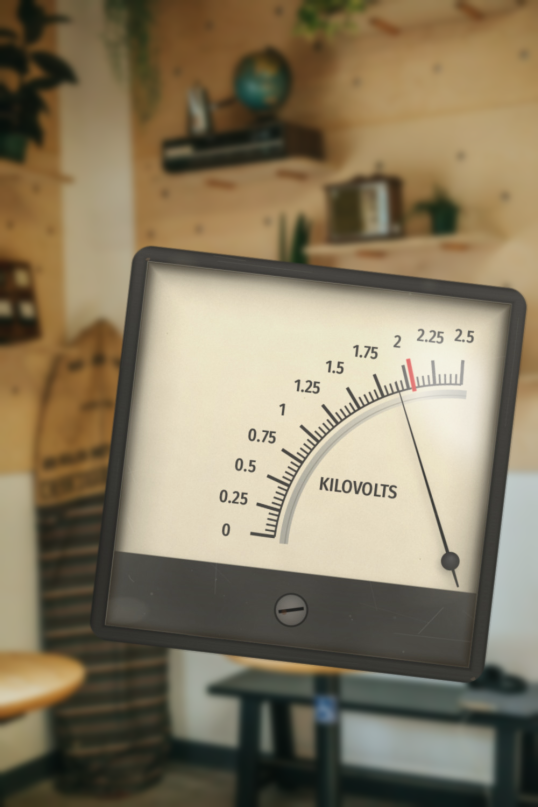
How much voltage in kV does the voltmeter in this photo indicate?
1.9 kV
